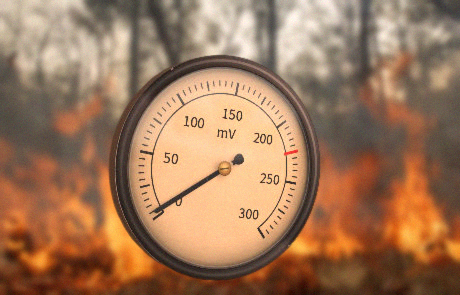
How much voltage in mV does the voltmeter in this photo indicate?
5 mV
